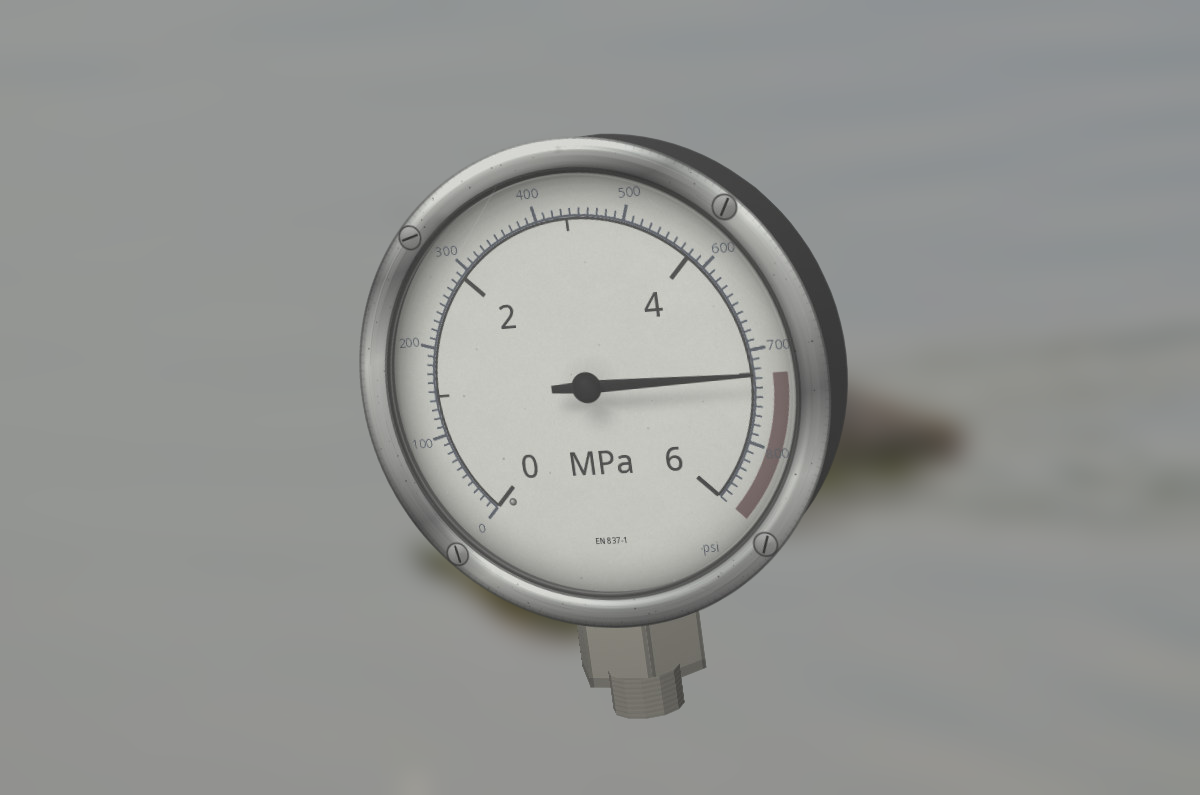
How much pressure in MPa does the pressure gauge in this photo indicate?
5 MPa
